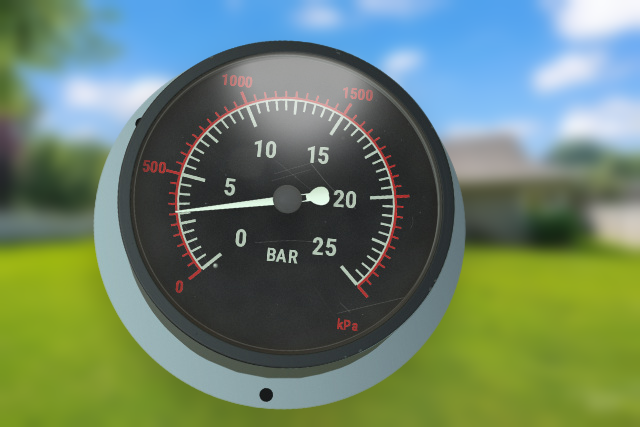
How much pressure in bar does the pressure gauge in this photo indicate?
3 bar
